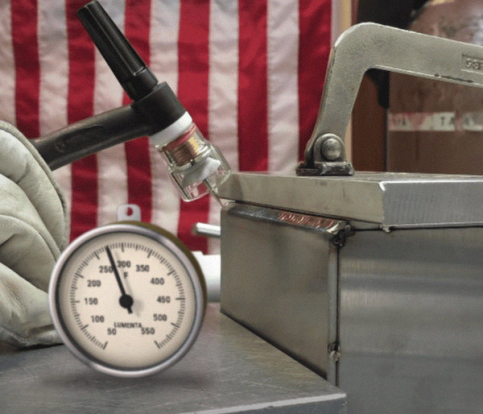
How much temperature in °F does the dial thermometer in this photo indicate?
275 °F
